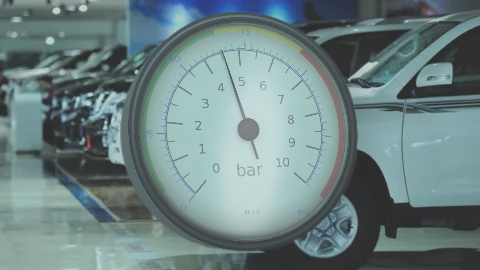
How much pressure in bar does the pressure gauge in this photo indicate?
4.5 bar
